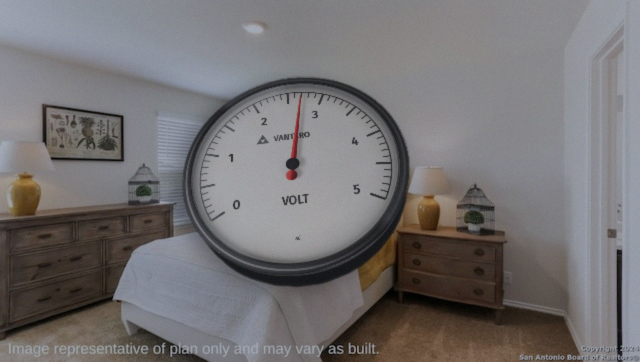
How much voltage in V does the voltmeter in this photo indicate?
2.7 V
